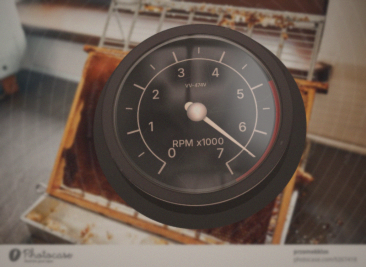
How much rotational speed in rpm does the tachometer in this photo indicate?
6500 rpm
